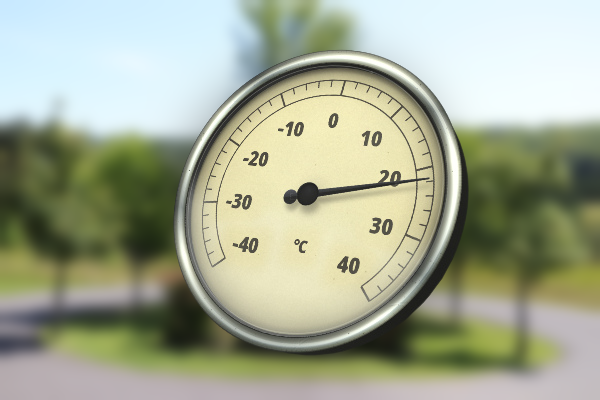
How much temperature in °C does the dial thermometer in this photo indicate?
22 °C
